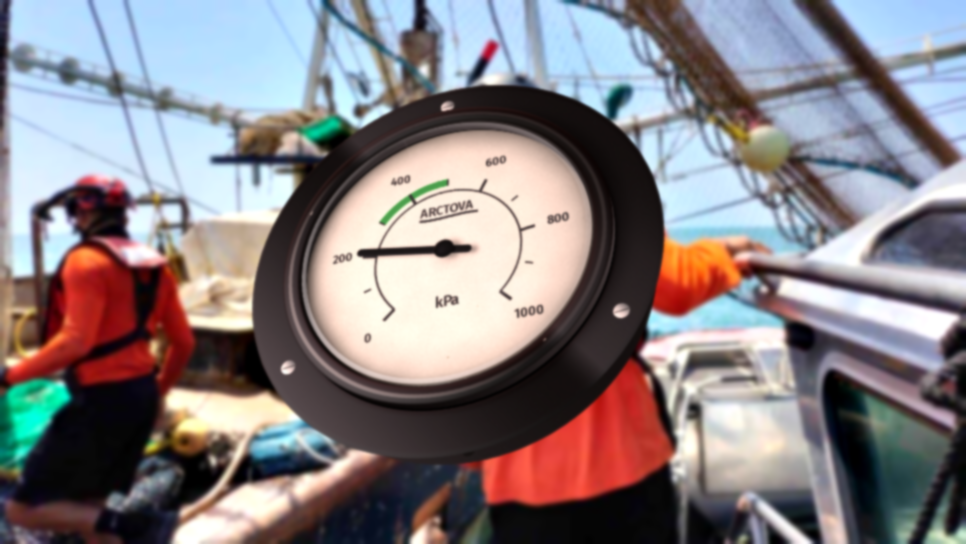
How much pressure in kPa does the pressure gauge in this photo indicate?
200 kPa
